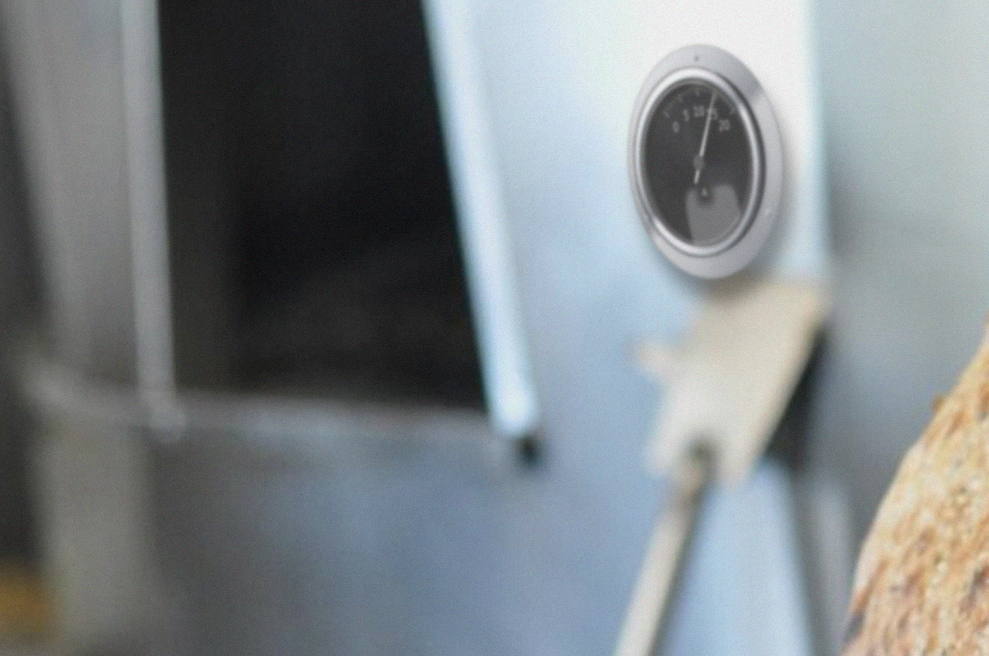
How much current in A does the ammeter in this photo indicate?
15 A
